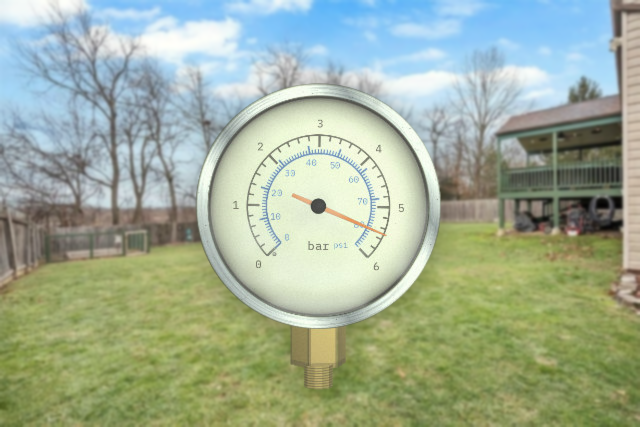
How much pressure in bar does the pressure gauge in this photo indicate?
5.5 bar
